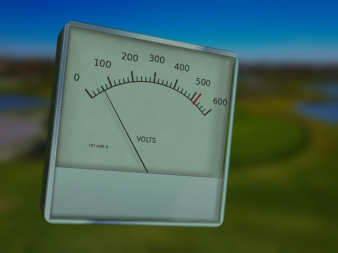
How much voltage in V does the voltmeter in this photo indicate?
60 V
